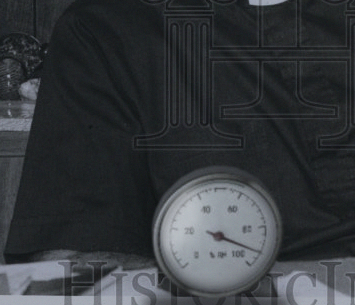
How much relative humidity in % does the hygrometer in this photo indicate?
92 %
